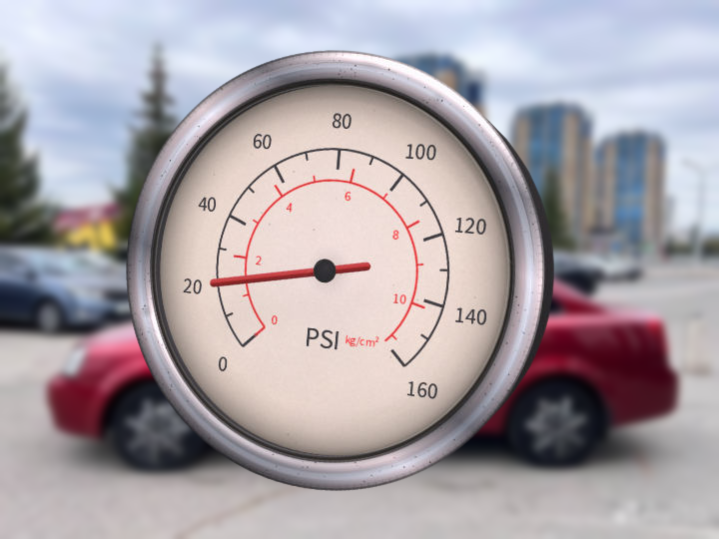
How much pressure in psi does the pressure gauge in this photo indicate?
20 psi
